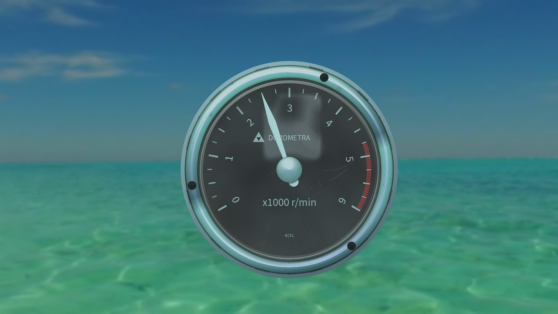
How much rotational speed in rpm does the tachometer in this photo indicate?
2500 rpm
